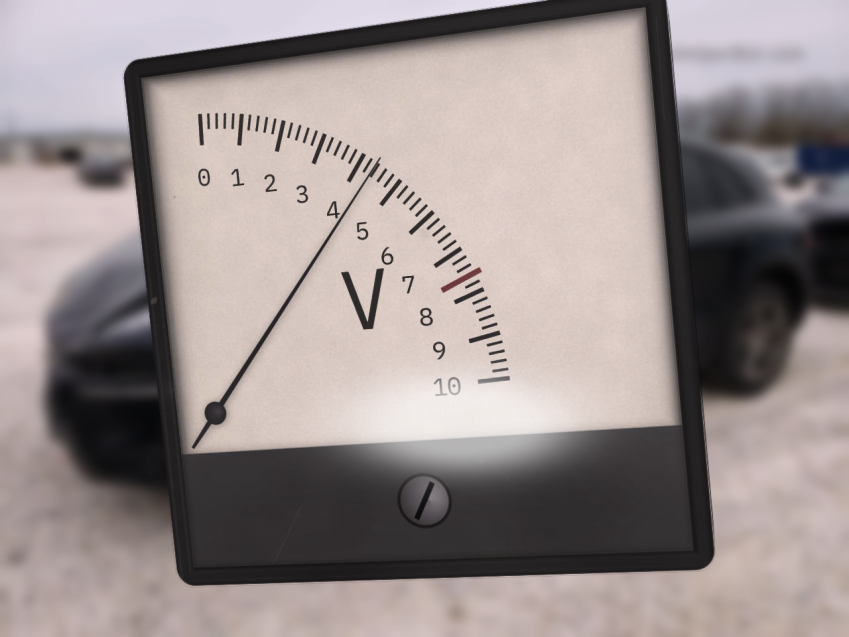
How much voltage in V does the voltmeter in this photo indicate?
4.4 V
